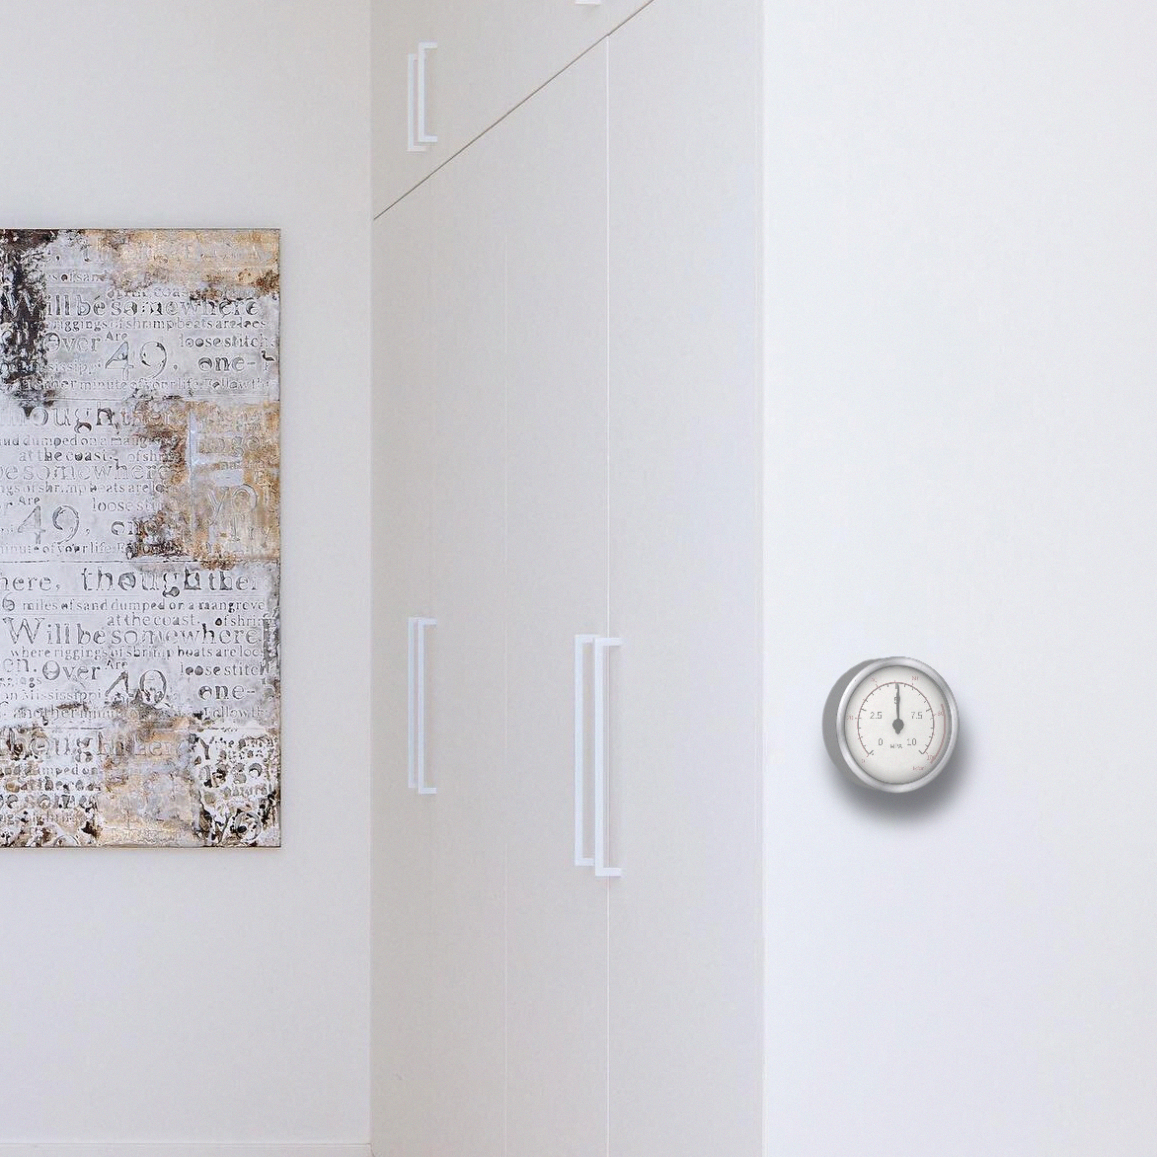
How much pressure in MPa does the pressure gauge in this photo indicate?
5 MPa
